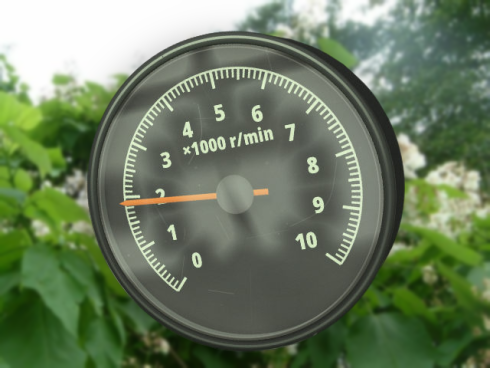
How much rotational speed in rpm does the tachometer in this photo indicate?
1900 rpm
